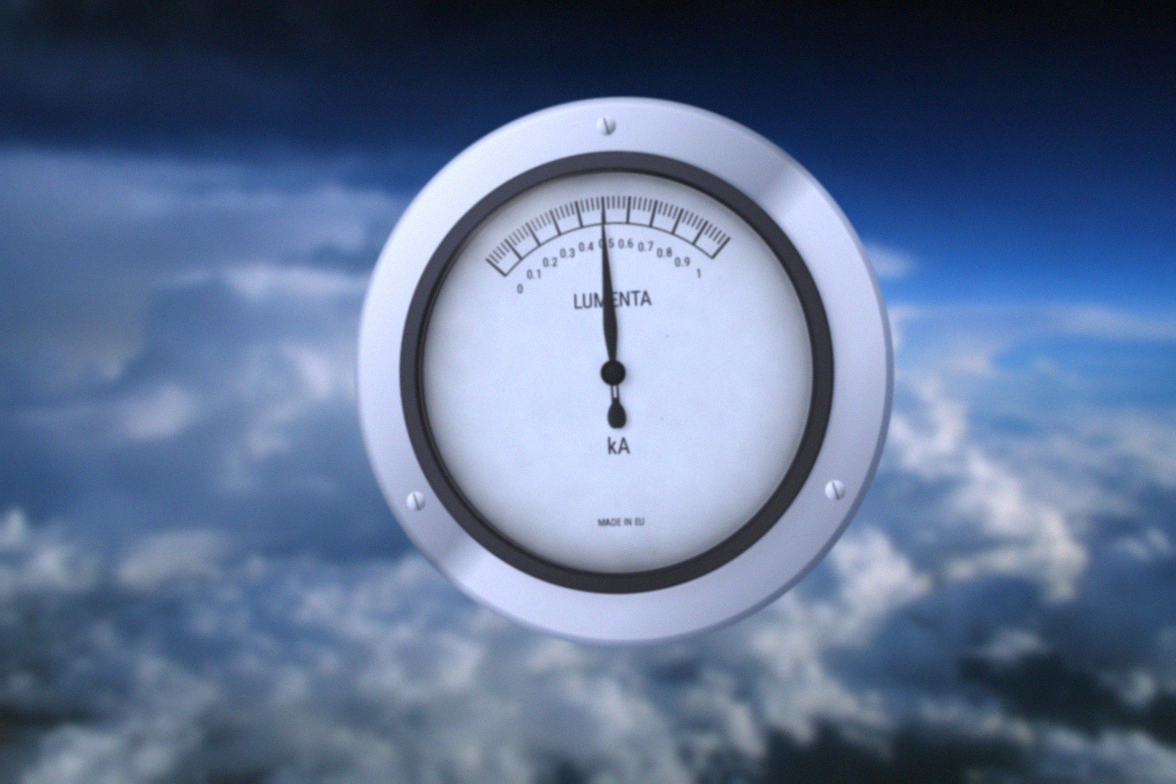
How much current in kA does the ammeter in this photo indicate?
0.5 kA
